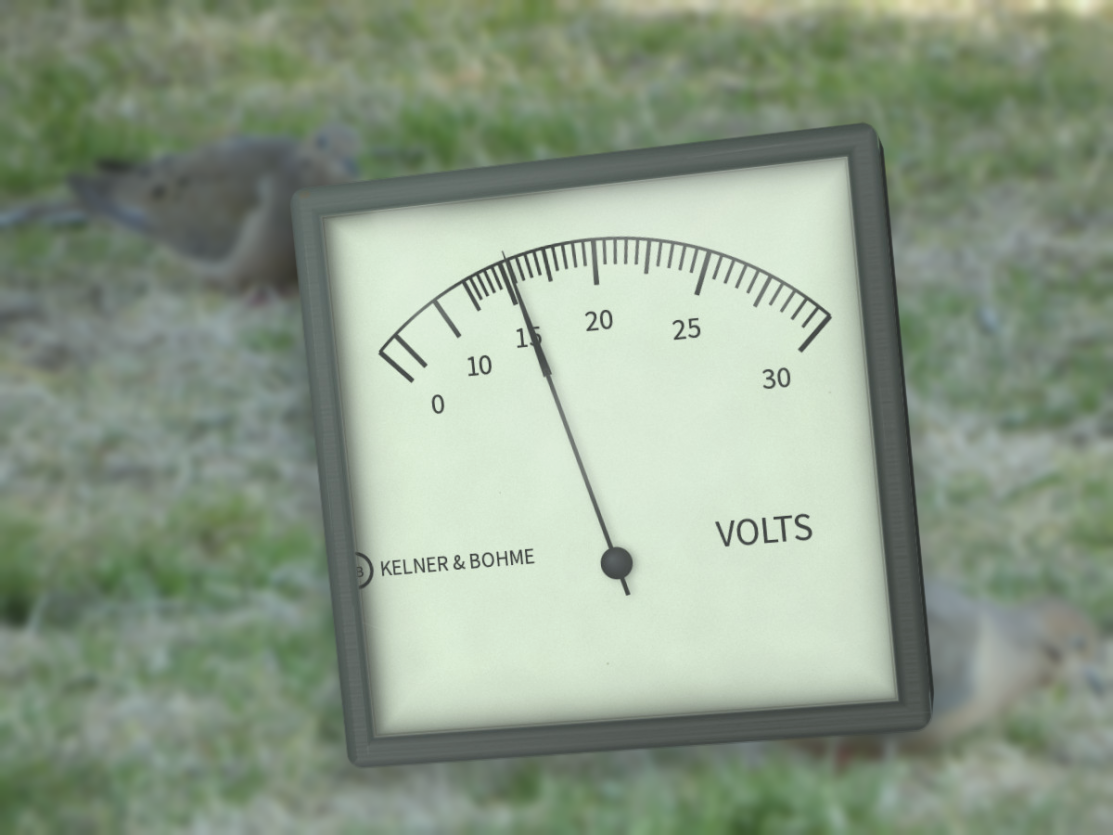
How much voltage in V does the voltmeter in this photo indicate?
15.5 V
